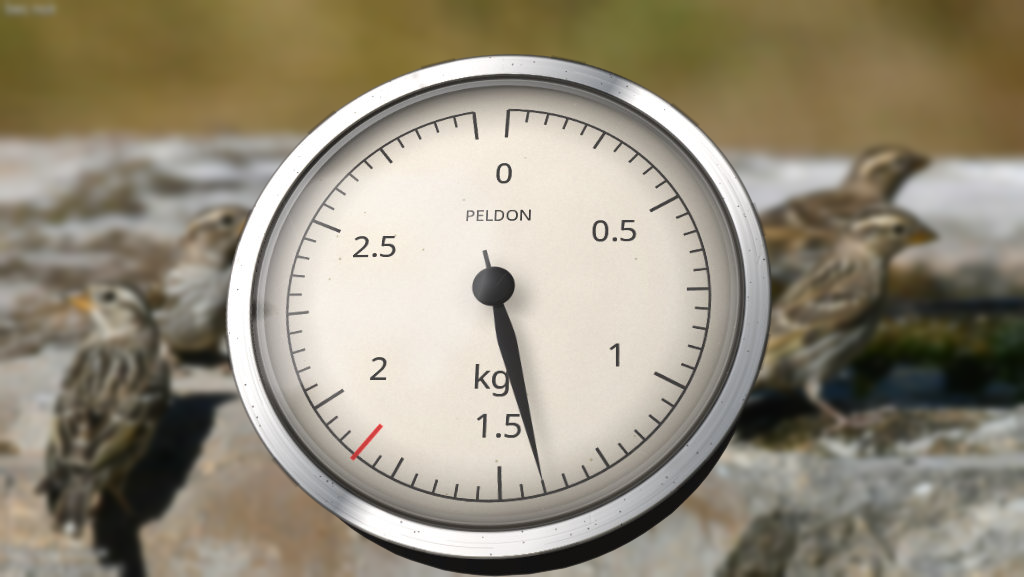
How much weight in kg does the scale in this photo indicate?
1.4 kg
